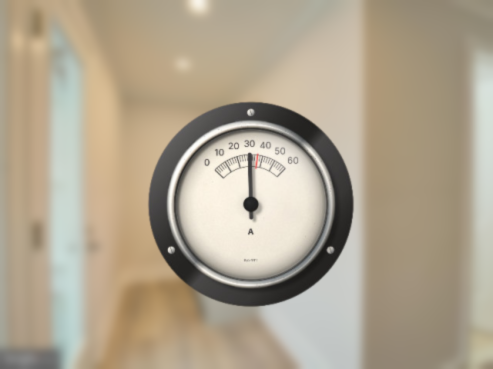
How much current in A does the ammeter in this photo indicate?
30 A
